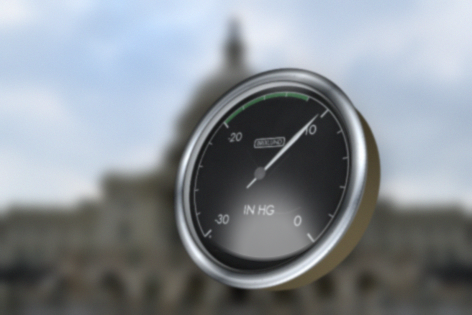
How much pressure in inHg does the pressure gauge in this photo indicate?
-10 inHg
